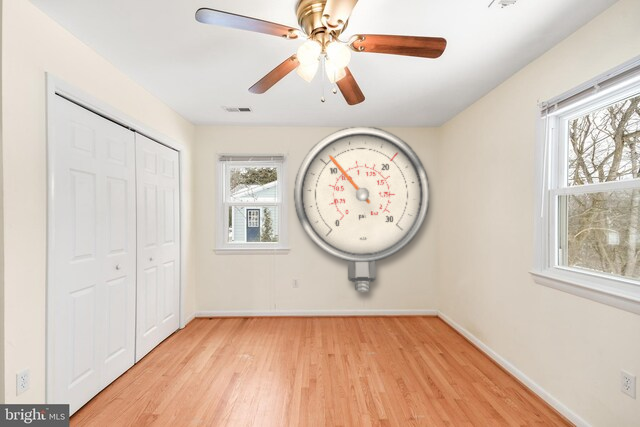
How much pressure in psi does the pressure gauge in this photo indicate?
11 psi
